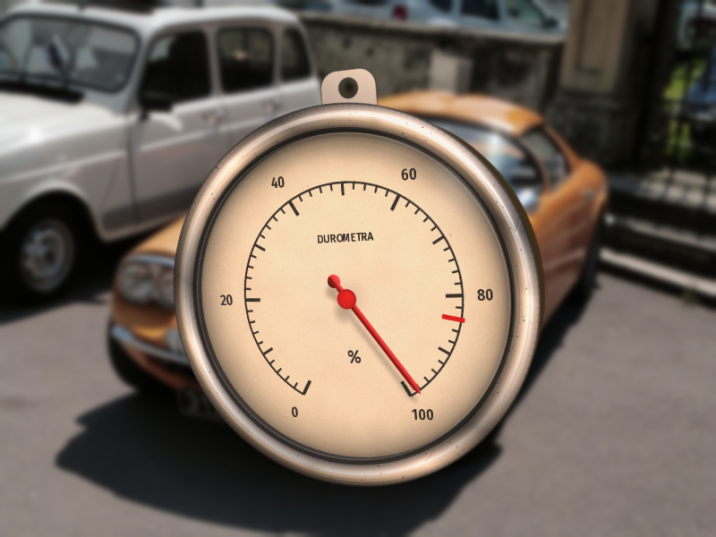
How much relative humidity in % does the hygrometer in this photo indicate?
98 %
